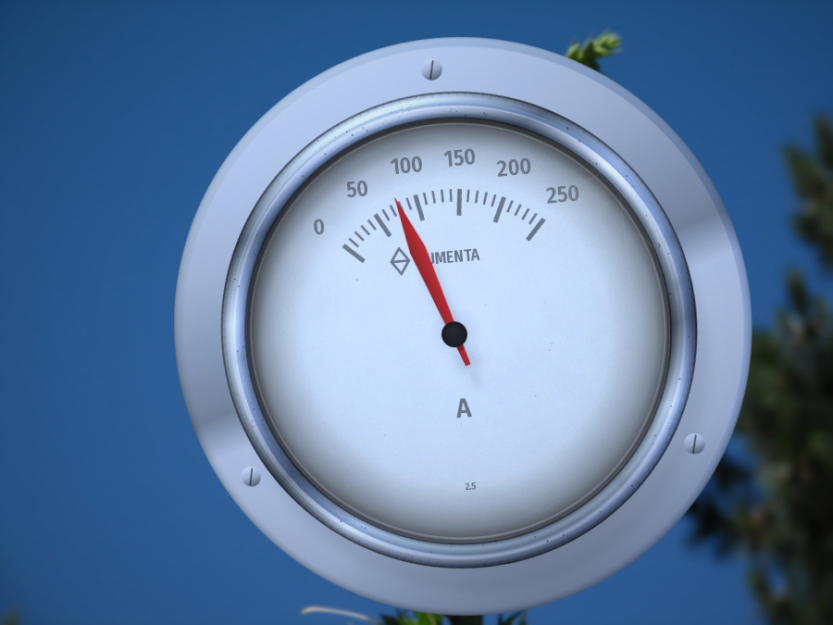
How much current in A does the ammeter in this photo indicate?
80 A
